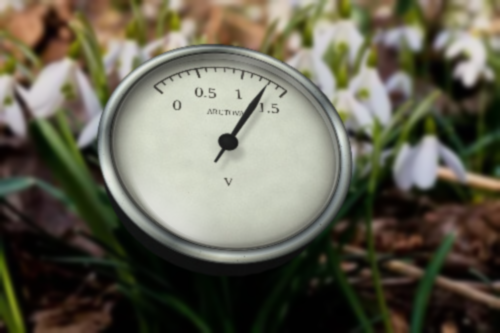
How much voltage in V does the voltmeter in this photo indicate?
1.3 V
